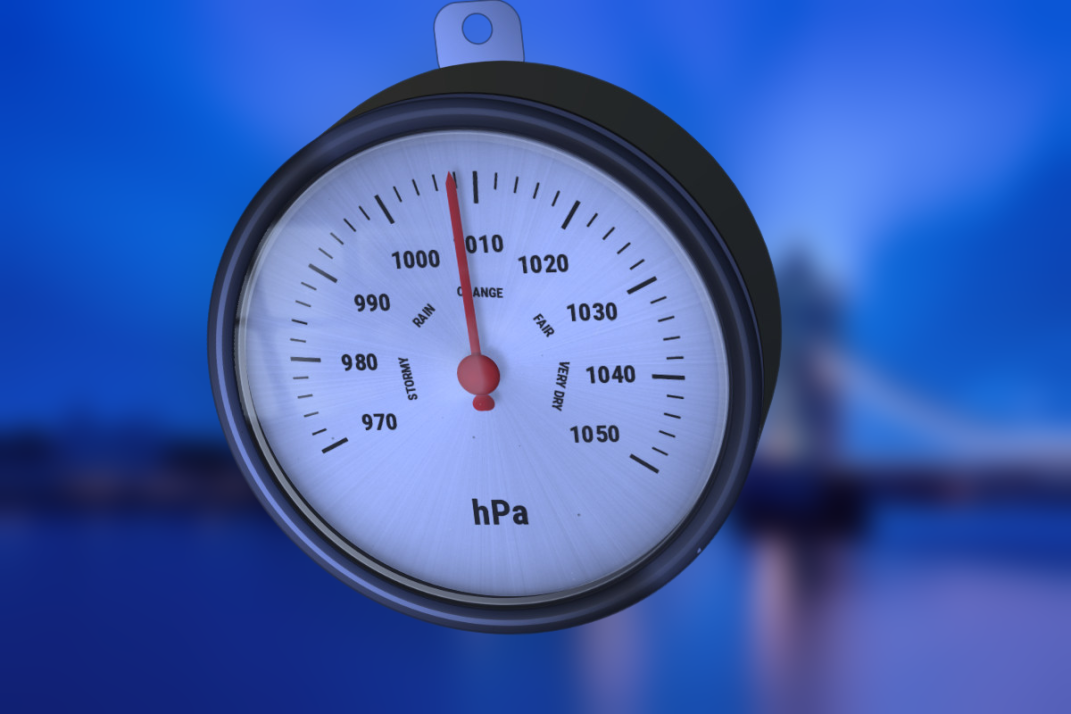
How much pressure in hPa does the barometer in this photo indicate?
1008 hPa
